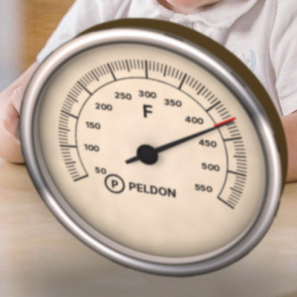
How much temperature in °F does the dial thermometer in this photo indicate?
425 °F
